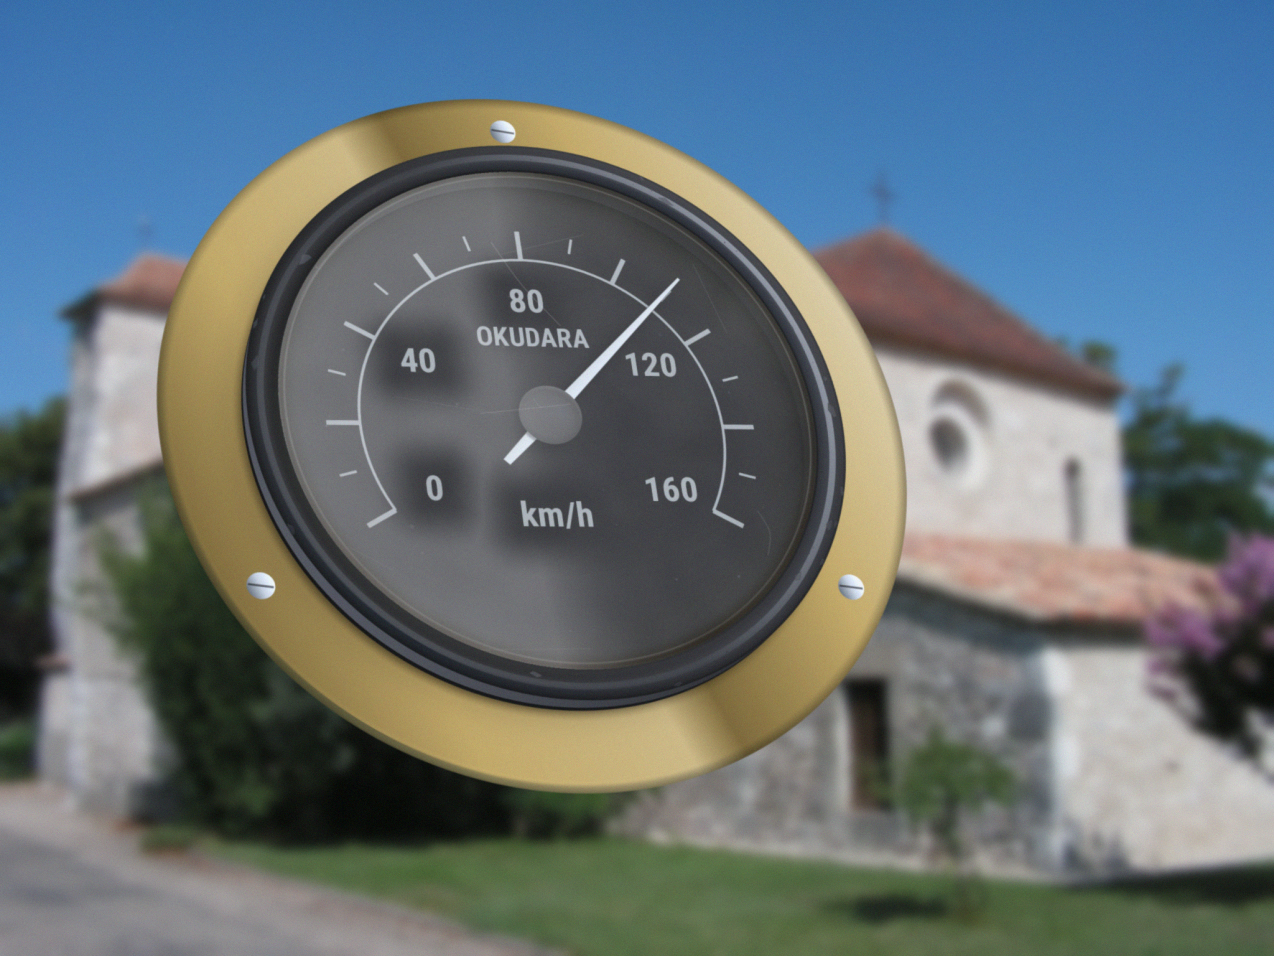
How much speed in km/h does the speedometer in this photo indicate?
110 km/h
